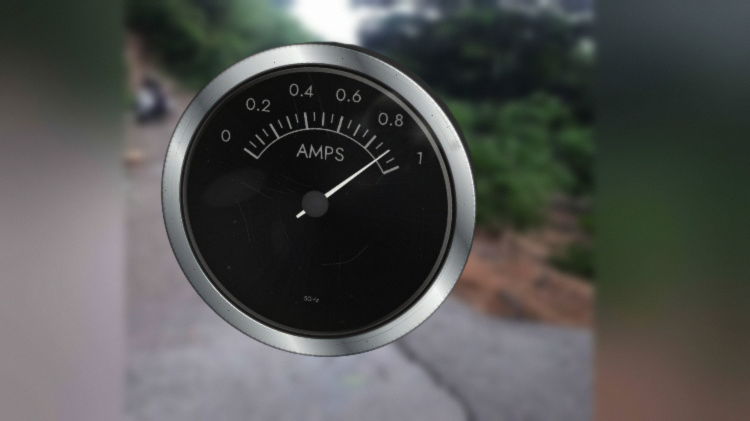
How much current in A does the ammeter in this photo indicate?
0.9 A
